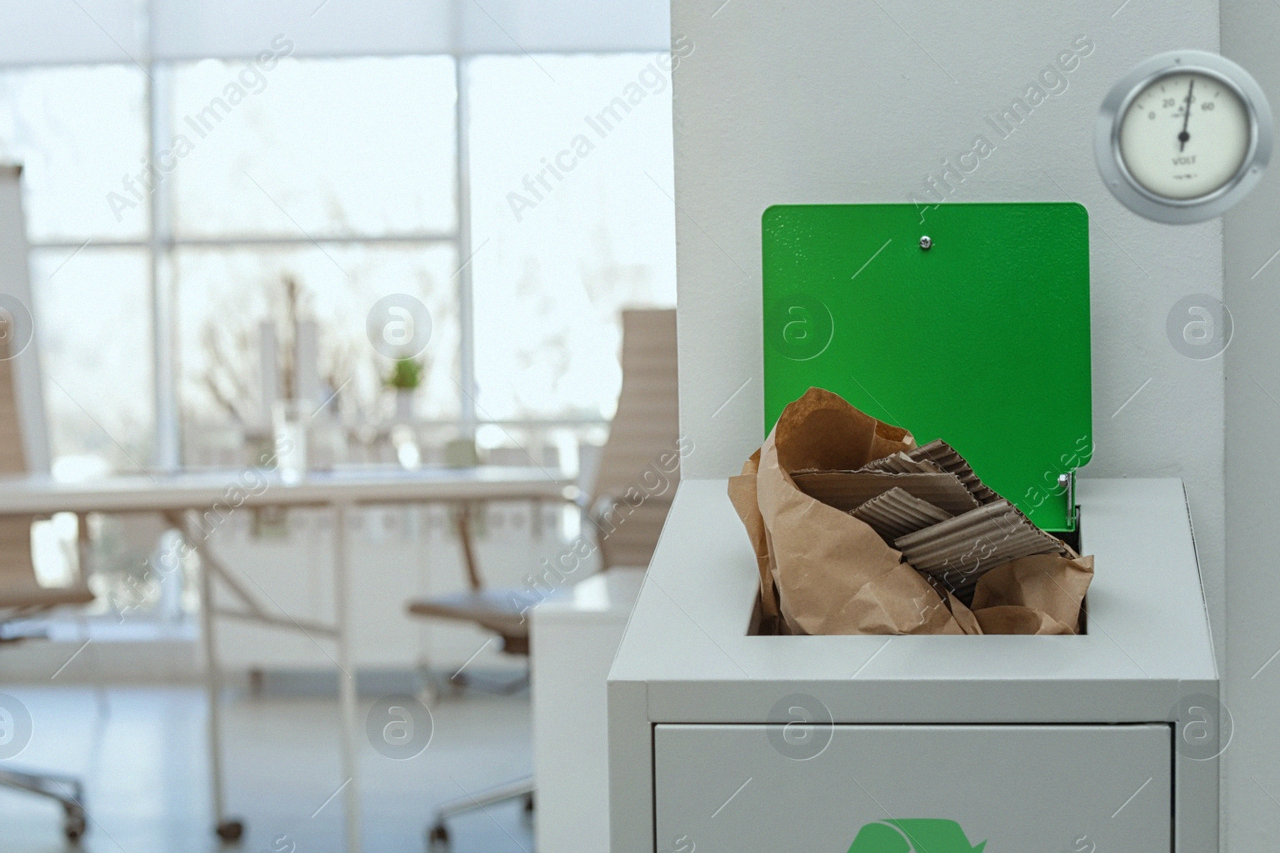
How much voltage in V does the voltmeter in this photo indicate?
40 V
